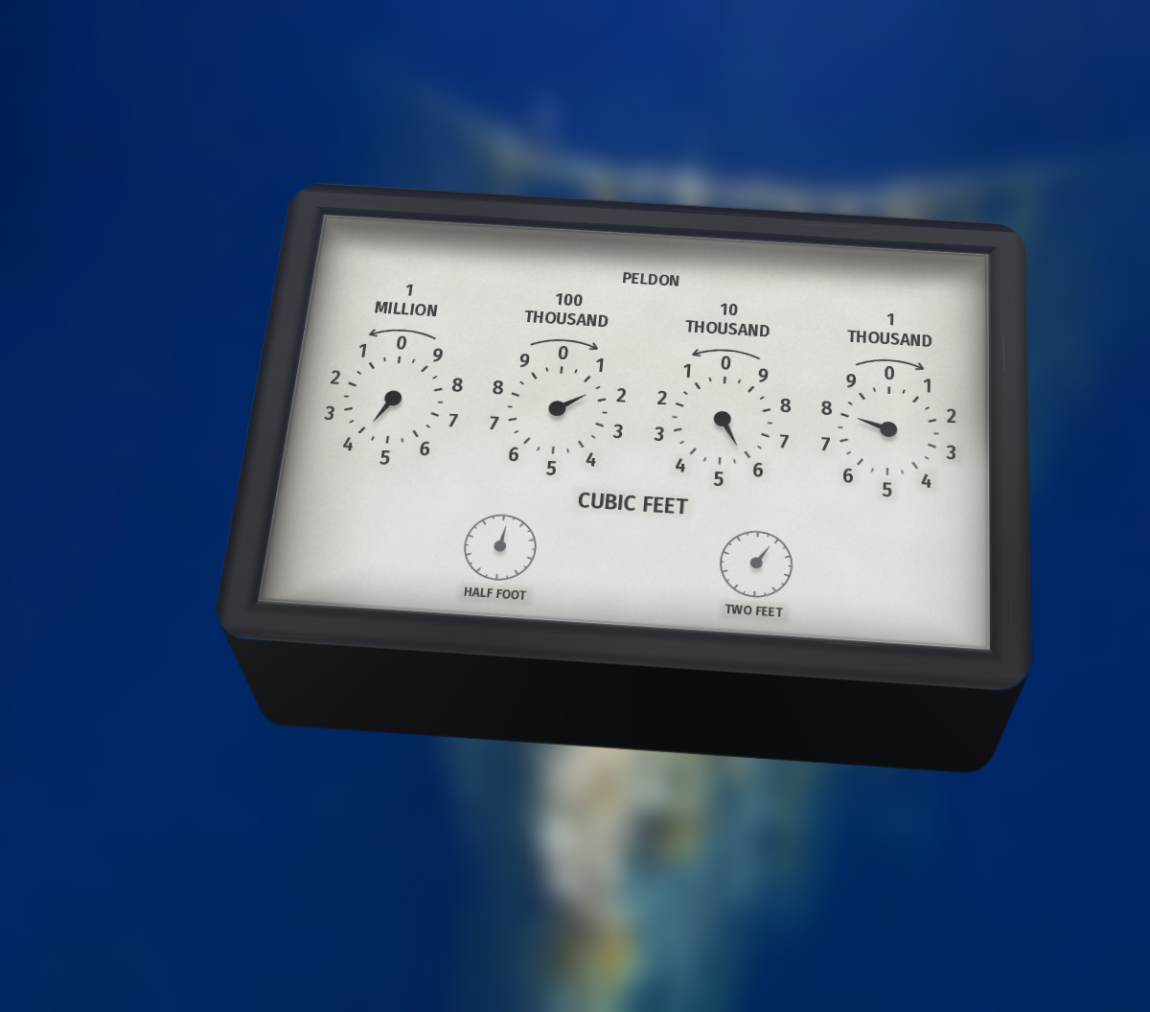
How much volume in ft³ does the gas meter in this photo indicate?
415800 ft³
